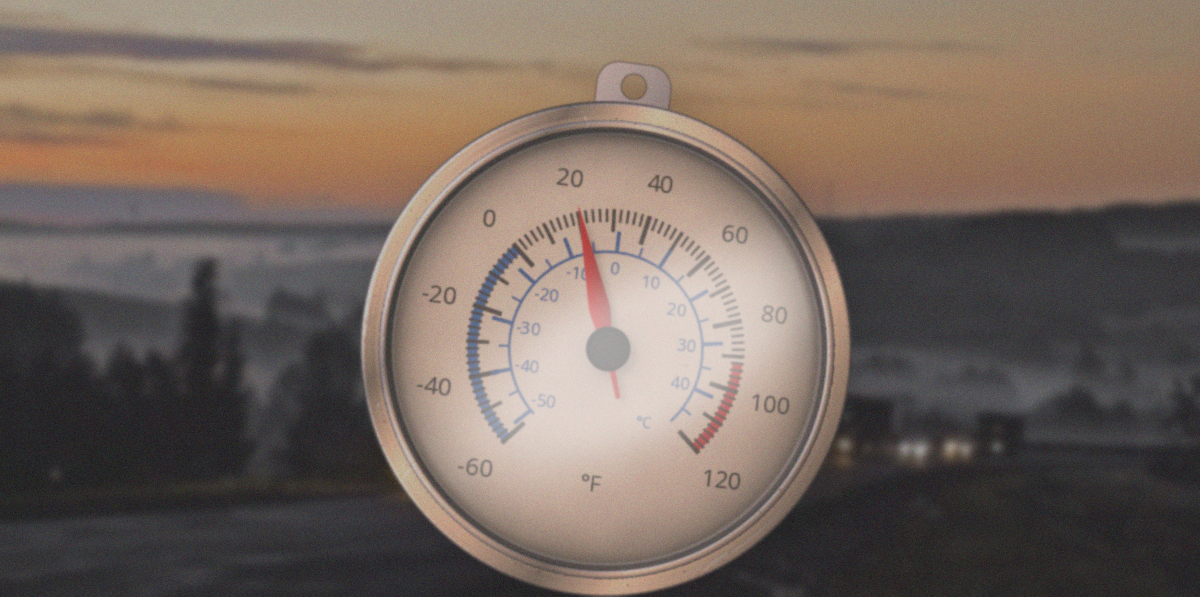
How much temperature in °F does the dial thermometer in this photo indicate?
20 °F
